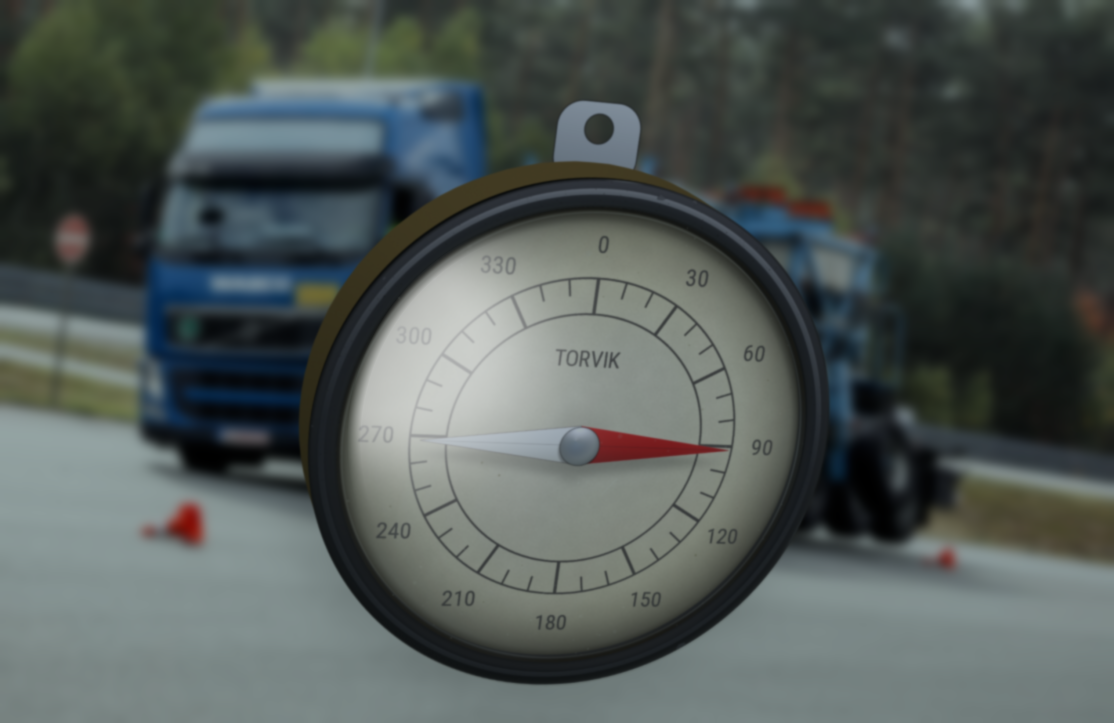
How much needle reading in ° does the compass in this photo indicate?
90 °
